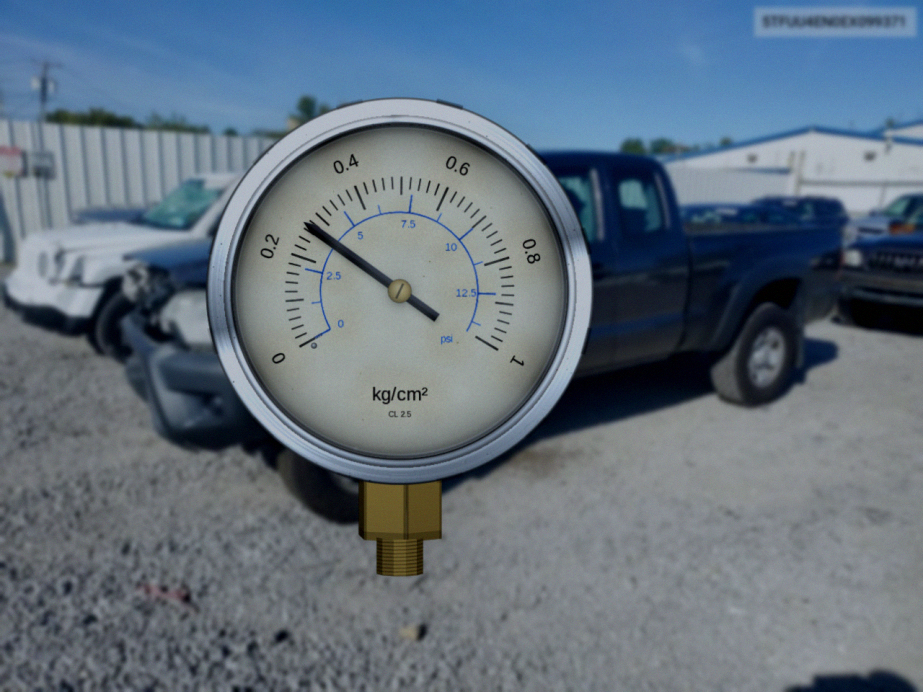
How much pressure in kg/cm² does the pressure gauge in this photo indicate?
0.27 kg/cm²
